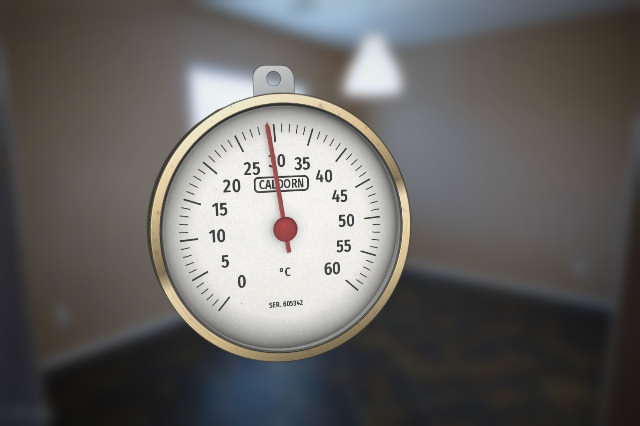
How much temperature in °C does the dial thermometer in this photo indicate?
29 °C
